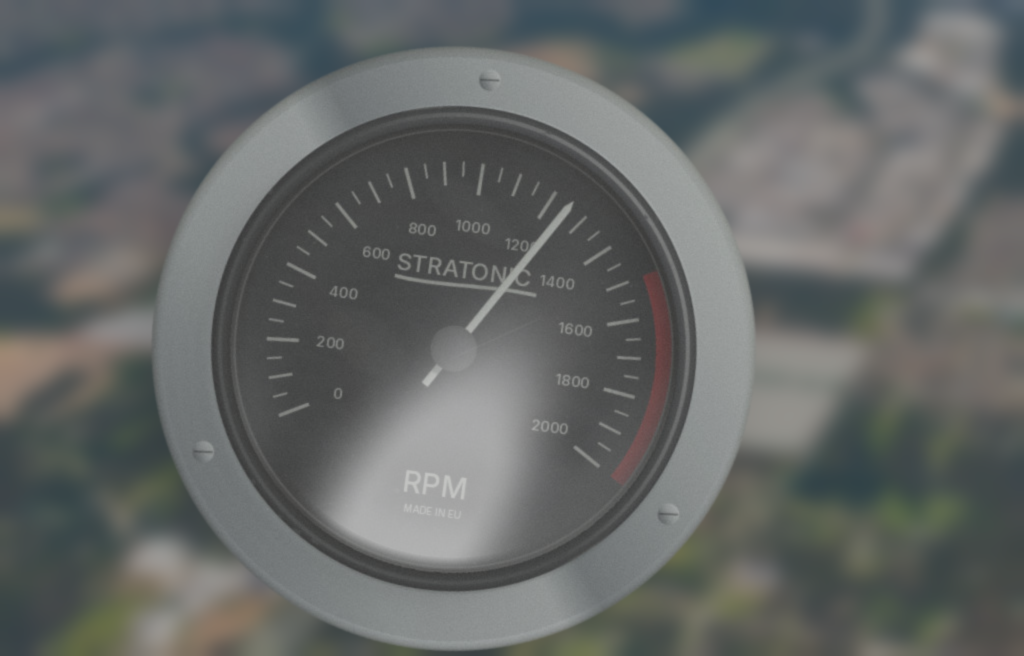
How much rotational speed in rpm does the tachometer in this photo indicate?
1250 rpm
